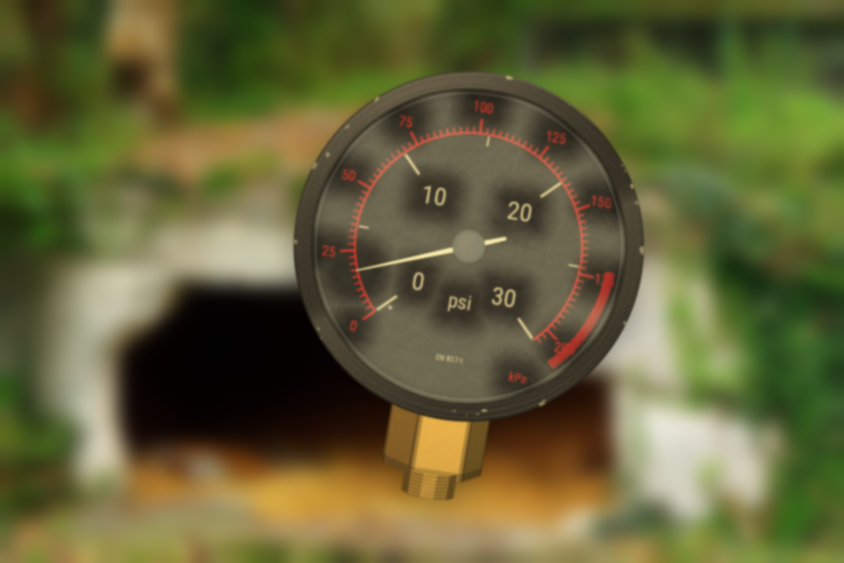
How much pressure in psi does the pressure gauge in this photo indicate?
2.5 psi
